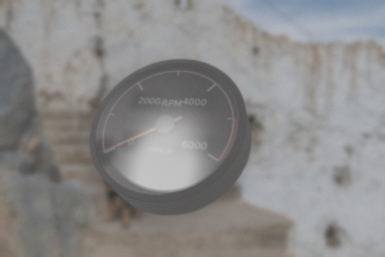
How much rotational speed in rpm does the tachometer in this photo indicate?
0 rpm
